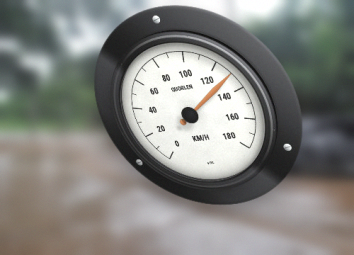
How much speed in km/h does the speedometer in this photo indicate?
130 km/h
